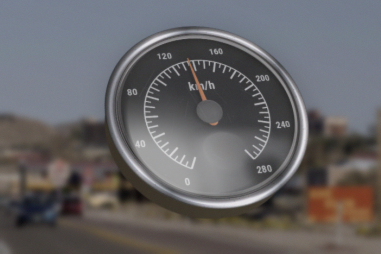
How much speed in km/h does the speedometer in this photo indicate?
135 km/h
